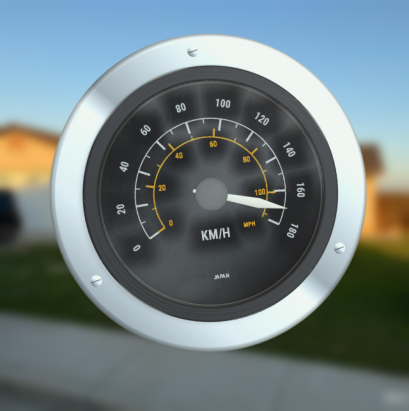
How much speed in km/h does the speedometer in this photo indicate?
170 km/h
